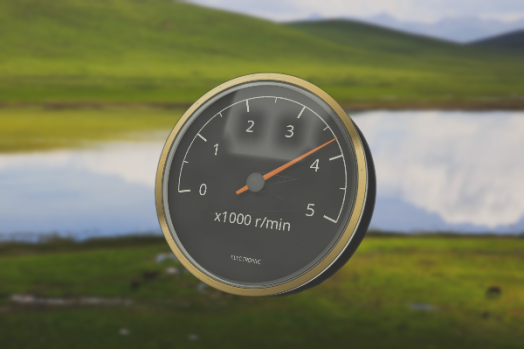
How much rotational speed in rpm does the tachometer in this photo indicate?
3750 rpm
